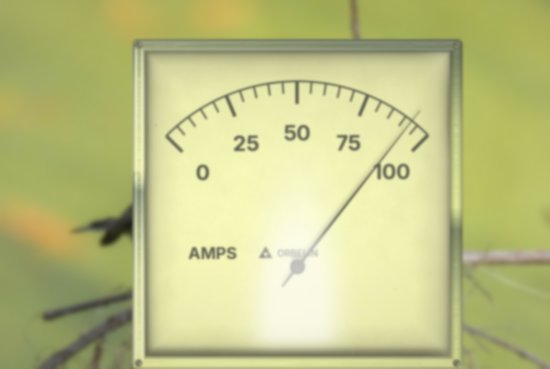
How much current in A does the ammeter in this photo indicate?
92.5 A
